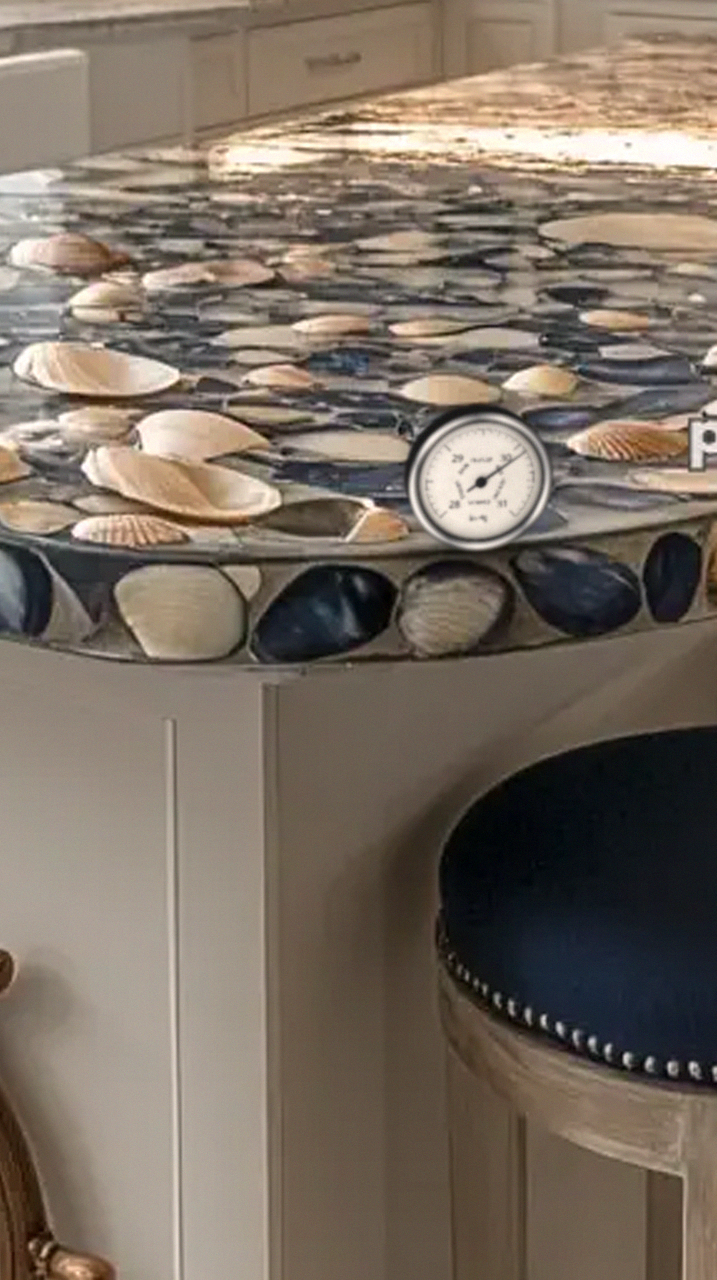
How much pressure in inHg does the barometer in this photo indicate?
30.1 inHg
